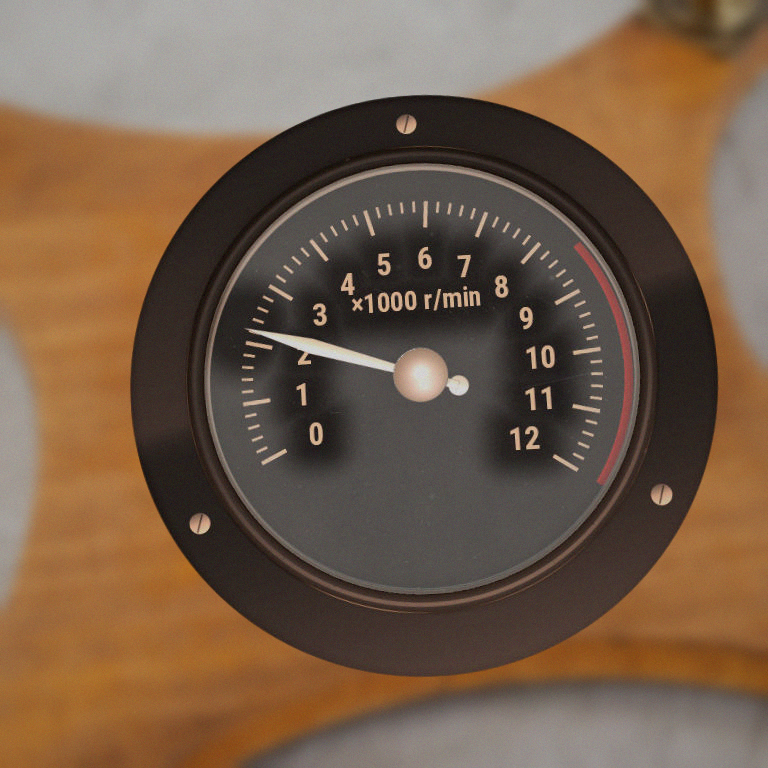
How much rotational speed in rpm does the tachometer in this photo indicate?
2200 rpm
